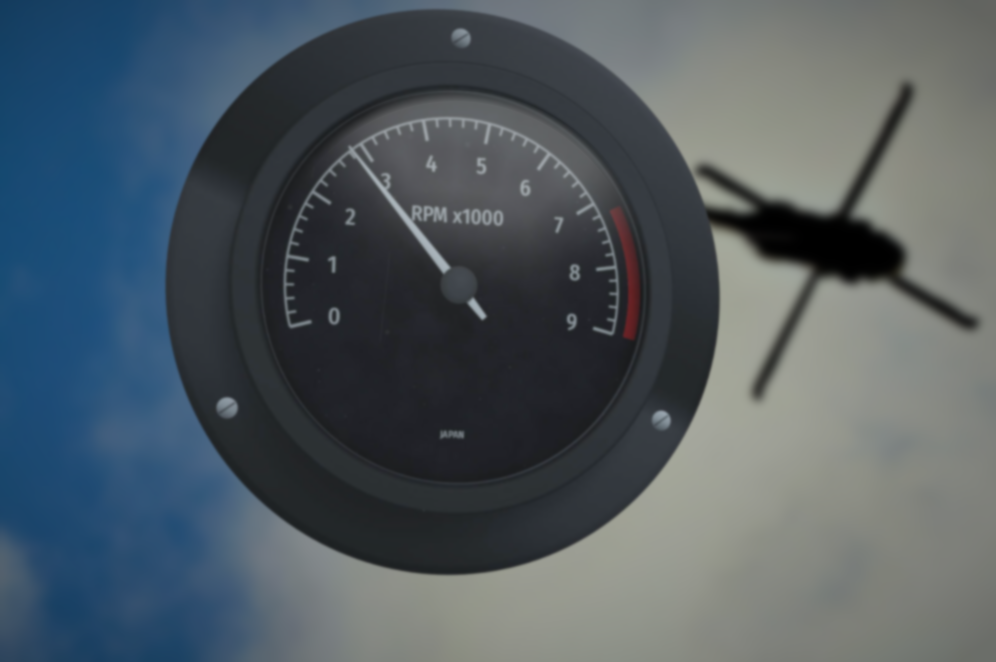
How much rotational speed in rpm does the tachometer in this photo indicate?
2800 rpm
